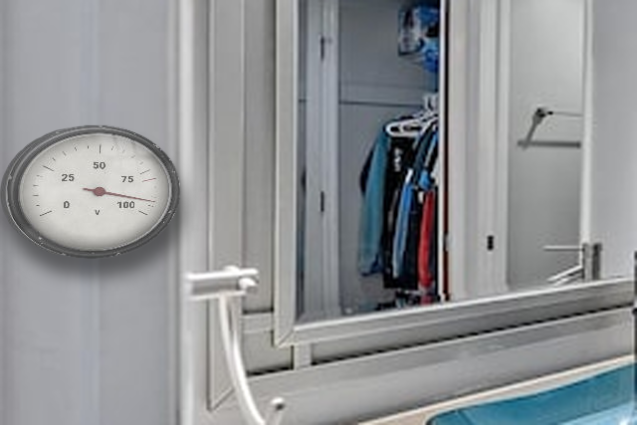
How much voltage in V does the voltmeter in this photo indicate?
92.5 V
